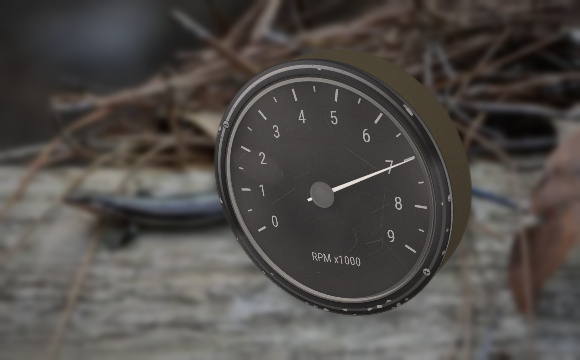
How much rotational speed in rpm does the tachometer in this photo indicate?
7000 rpm
